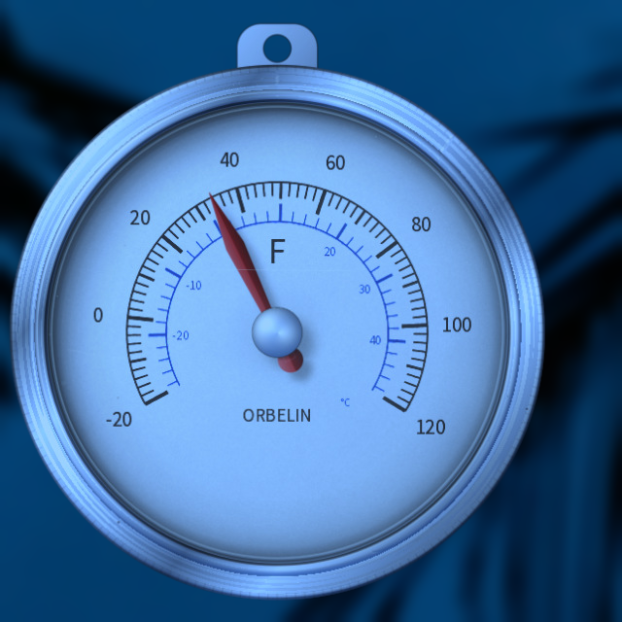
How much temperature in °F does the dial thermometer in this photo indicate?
34 °F
